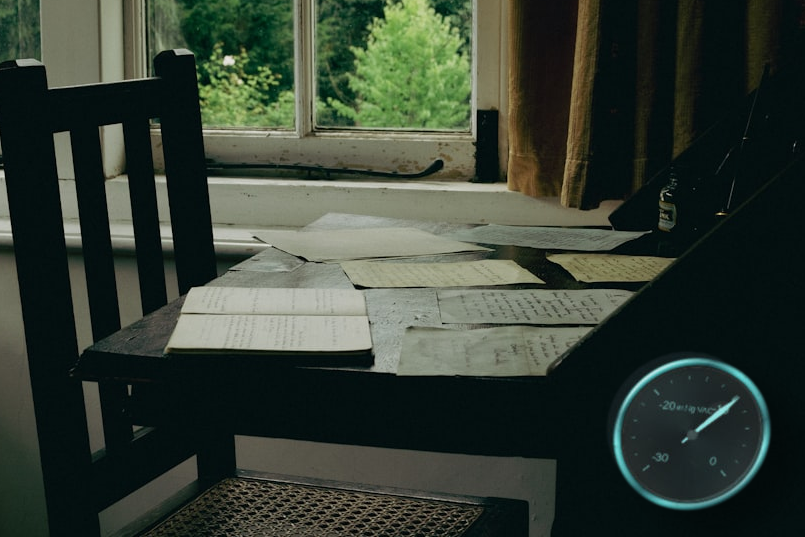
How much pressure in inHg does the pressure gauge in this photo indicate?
-10 inHg
